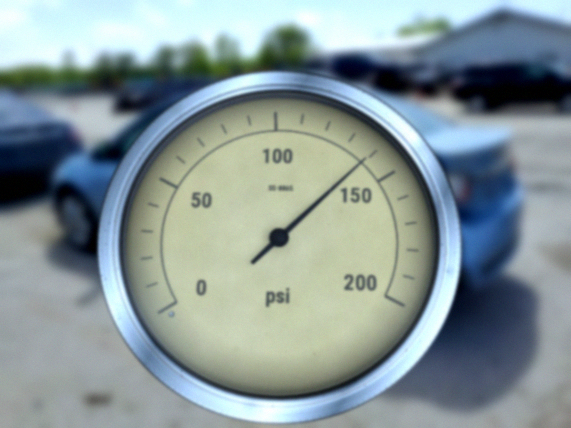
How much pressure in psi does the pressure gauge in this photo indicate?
140 psi
